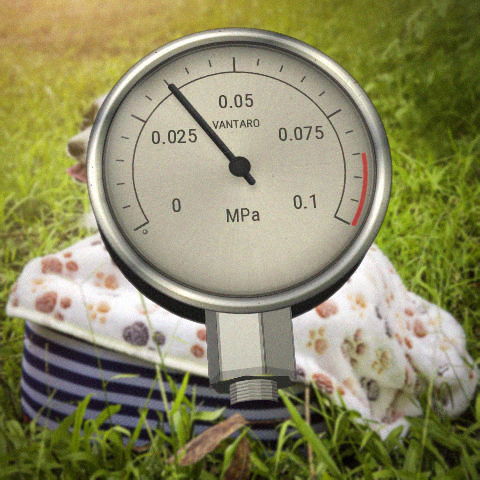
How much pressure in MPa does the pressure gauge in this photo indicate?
0.035 MPa
